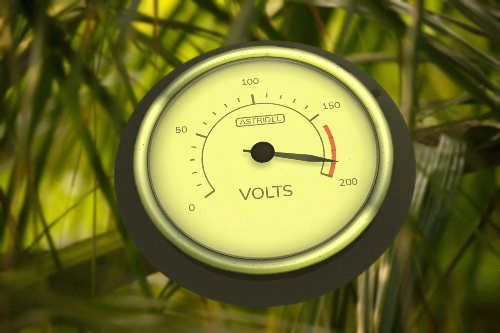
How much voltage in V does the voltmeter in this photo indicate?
190 V
